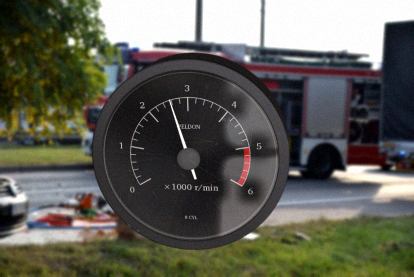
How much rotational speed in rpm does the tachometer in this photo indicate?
2600 rpm
